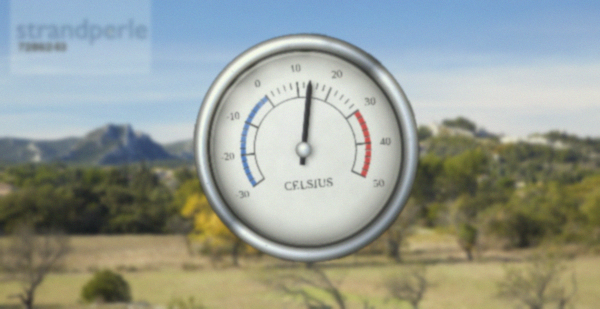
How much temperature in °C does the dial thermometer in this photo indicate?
14 °C
